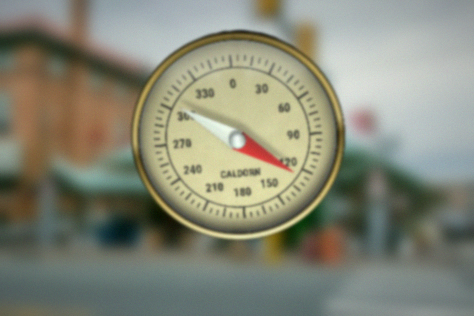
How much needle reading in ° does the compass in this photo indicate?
125 °
